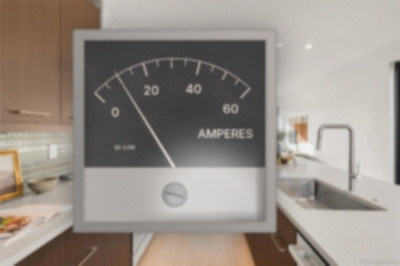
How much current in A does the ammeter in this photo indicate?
10 A
